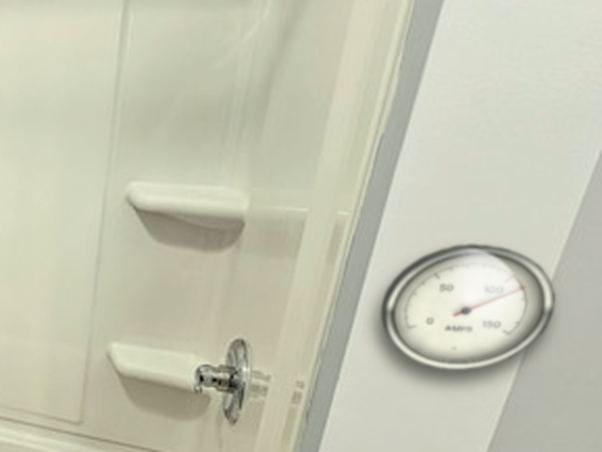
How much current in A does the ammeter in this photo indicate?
110 A
